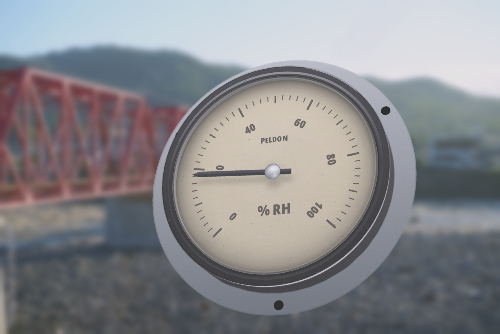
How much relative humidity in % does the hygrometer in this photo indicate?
18 %
